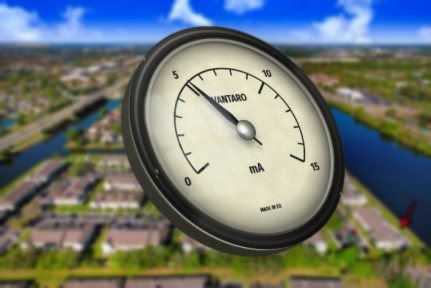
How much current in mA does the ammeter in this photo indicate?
5 mA
